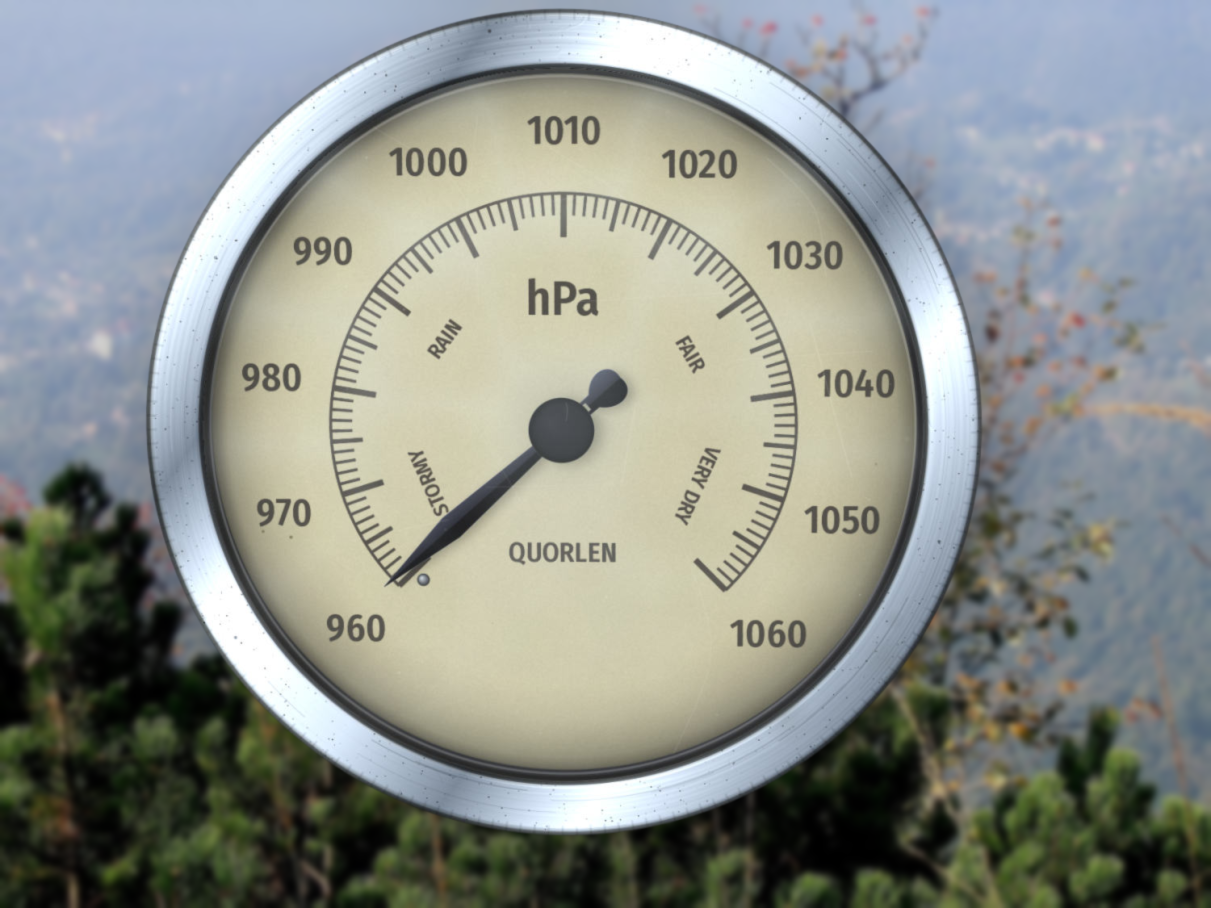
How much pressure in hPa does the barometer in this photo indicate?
961 hPa
